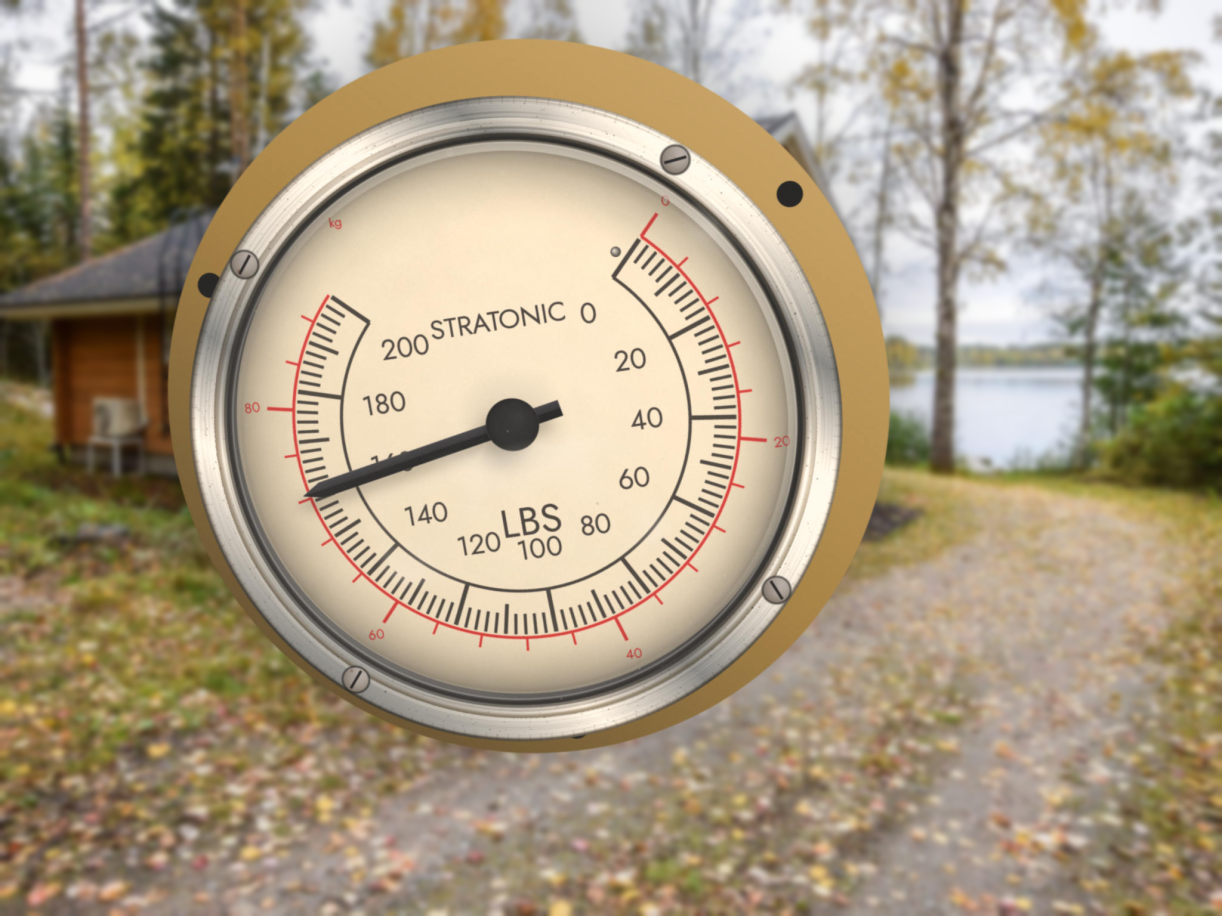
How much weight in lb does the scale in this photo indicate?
160 lb
